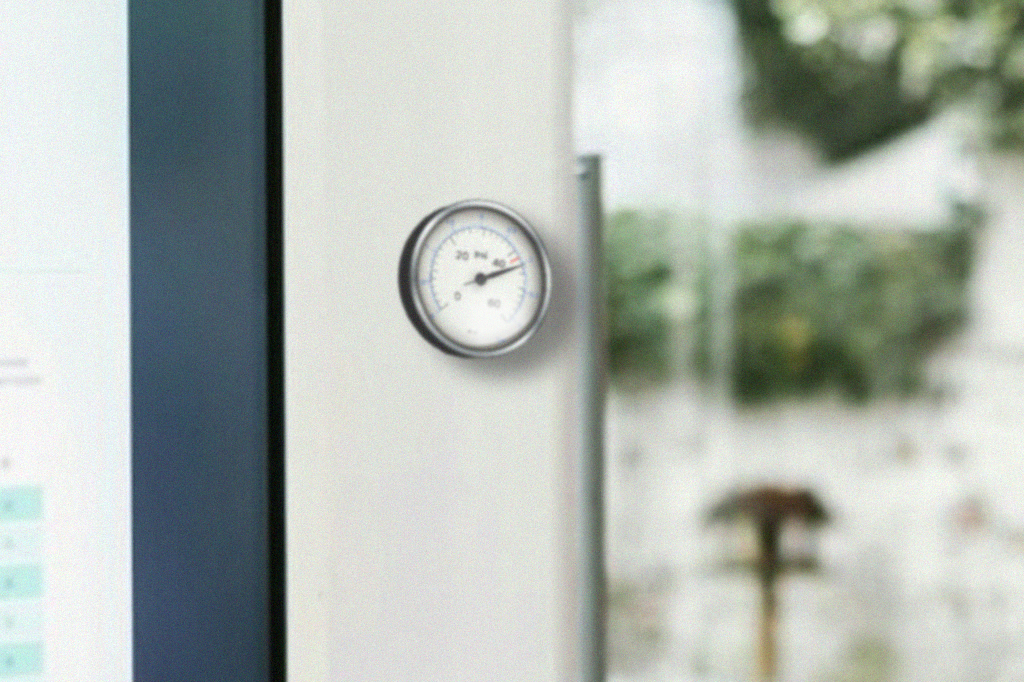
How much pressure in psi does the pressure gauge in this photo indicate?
44 psi
